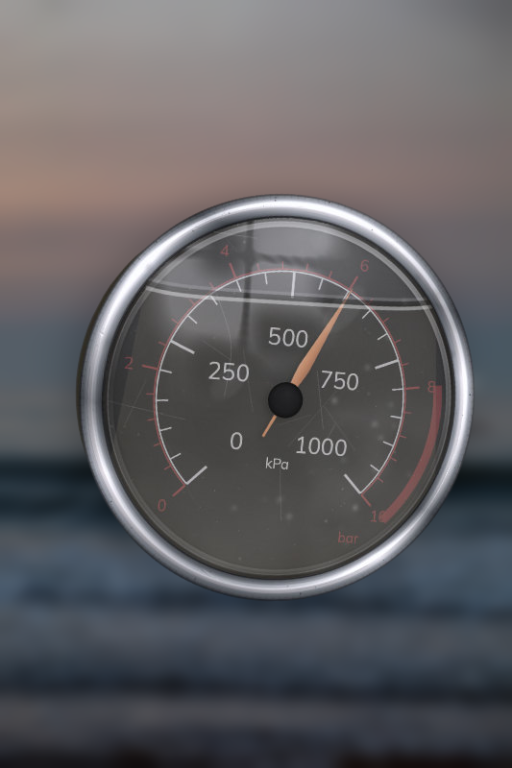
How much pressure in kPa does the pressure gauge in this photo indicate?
600 kPa
